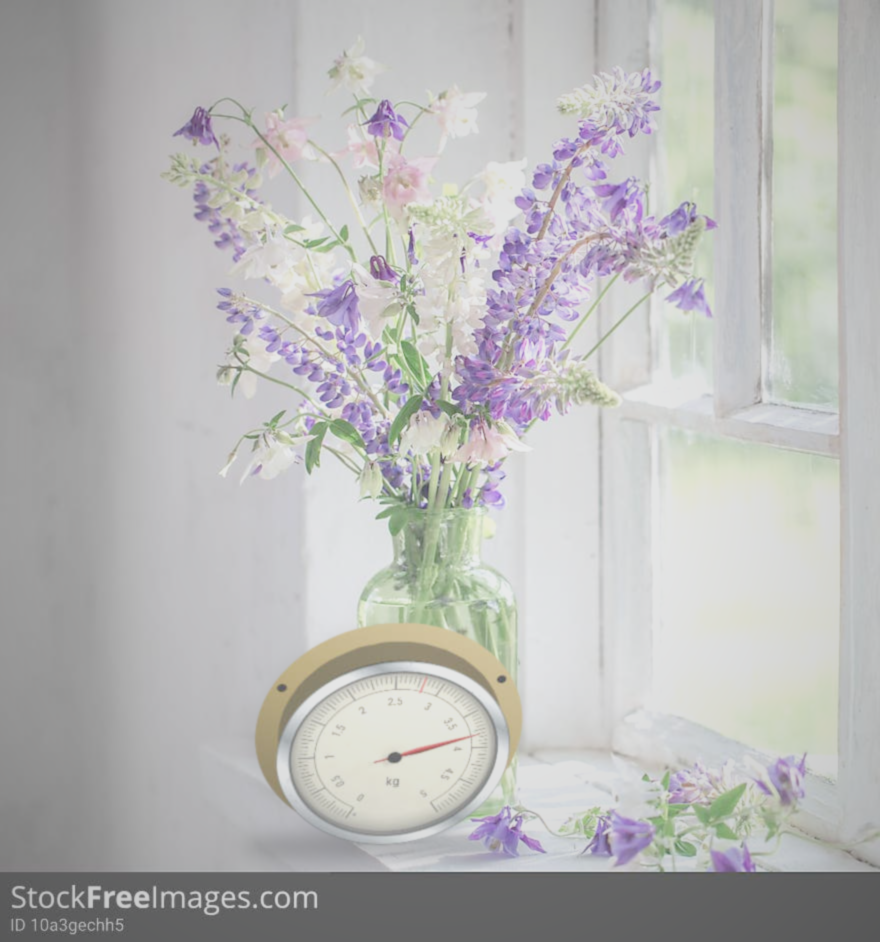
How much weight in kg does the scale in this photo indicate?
3.75 kg
